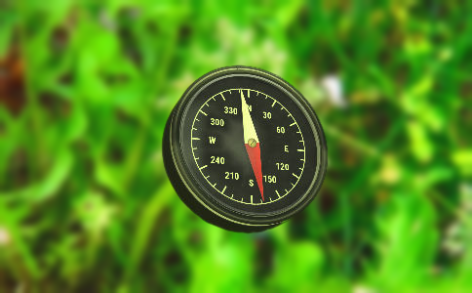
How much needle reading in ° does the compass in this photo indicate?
170 °
